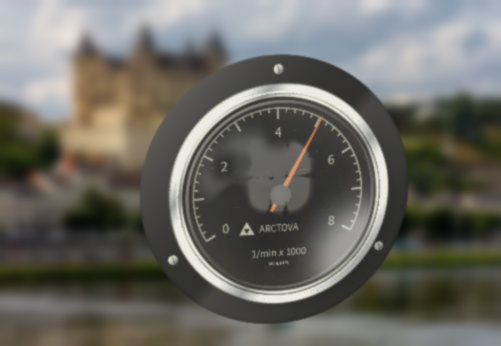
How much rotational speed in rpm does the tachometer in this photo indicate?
5000 rpm
